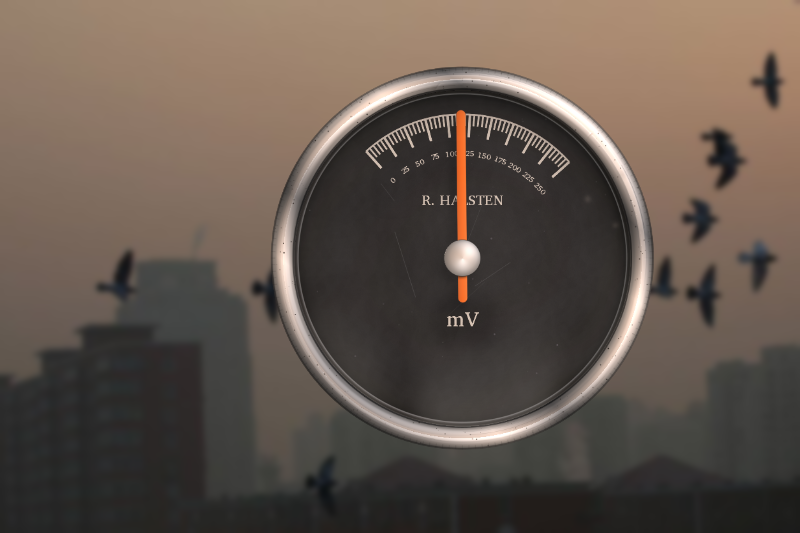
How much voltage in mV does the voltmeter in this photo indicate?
115 mV
